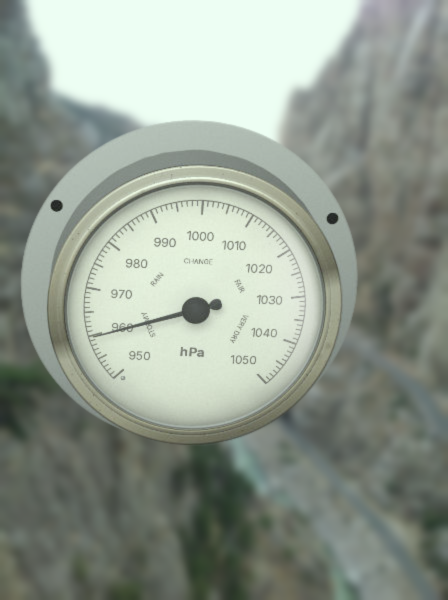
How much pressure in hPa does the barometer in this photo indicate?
960 hPa
